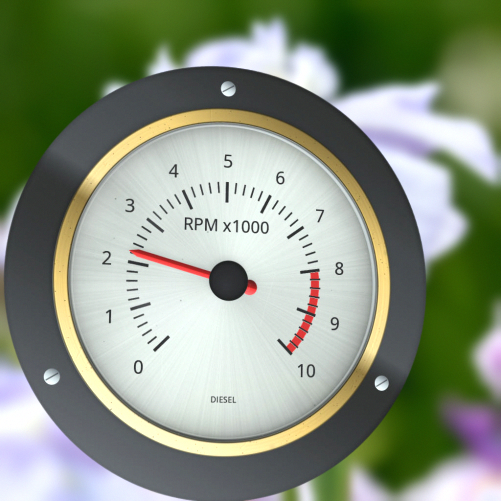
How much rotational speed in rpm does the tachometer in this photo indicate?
2200 rpm
